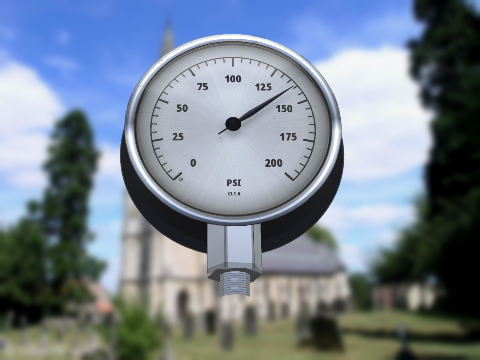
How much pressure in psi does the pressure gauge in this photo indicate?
140 psi
